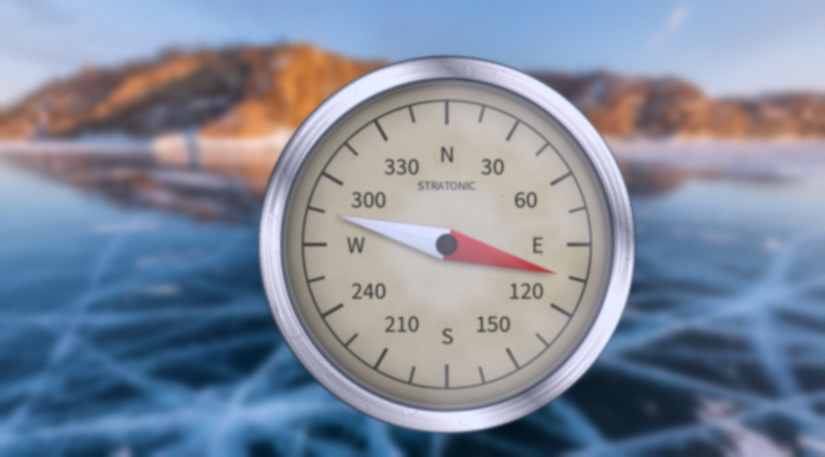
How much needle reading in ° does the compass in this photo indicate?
105 °
